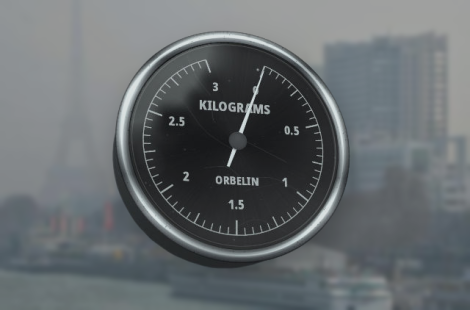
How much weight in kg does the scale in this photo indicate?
0 kg
